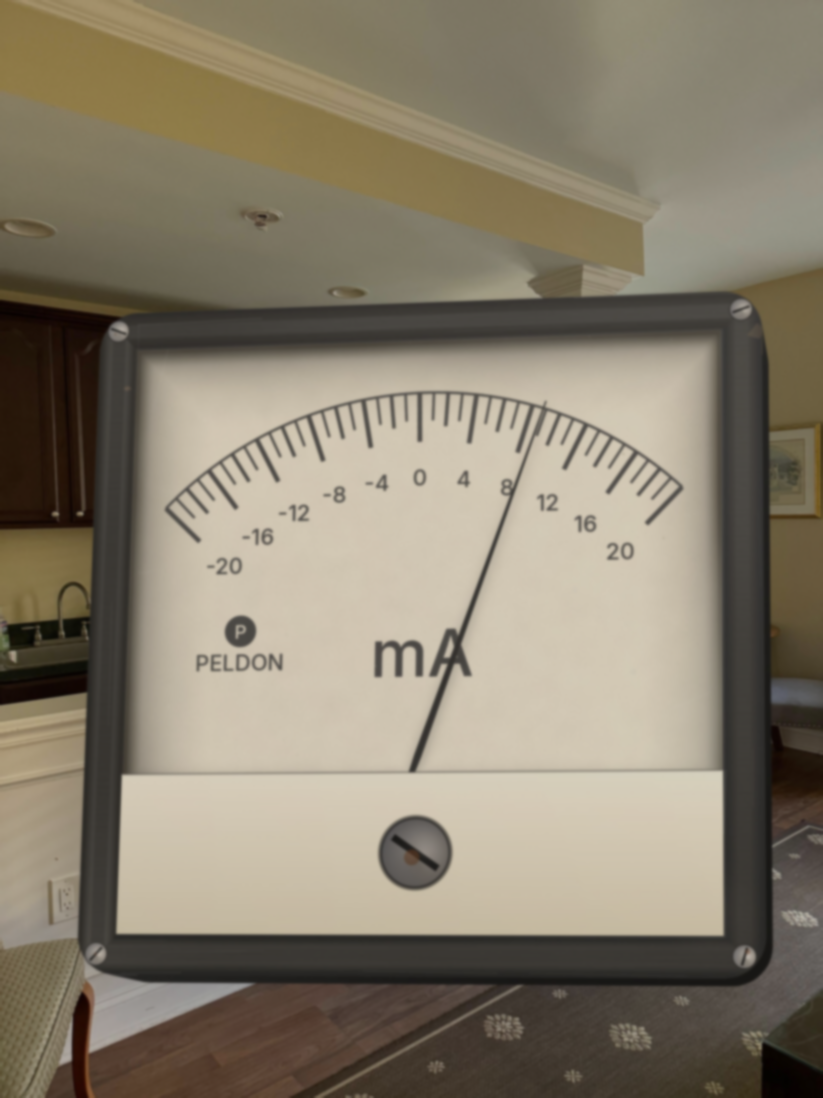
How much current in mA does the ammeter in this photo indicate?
9 mA
